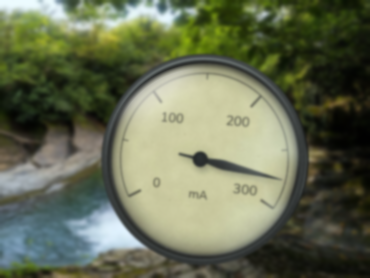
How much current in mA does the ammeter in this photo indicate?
275 mA
